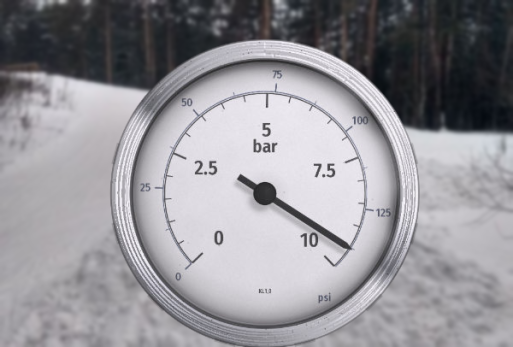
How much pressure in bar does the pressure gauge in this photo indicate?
9.5 bar
